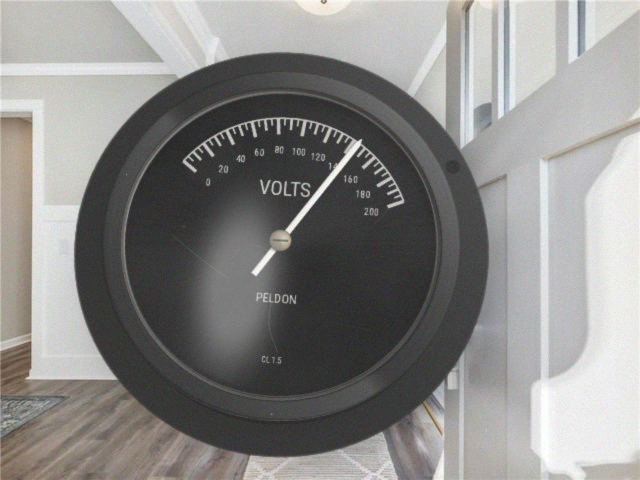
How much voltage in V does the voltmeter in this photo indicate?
145 V
